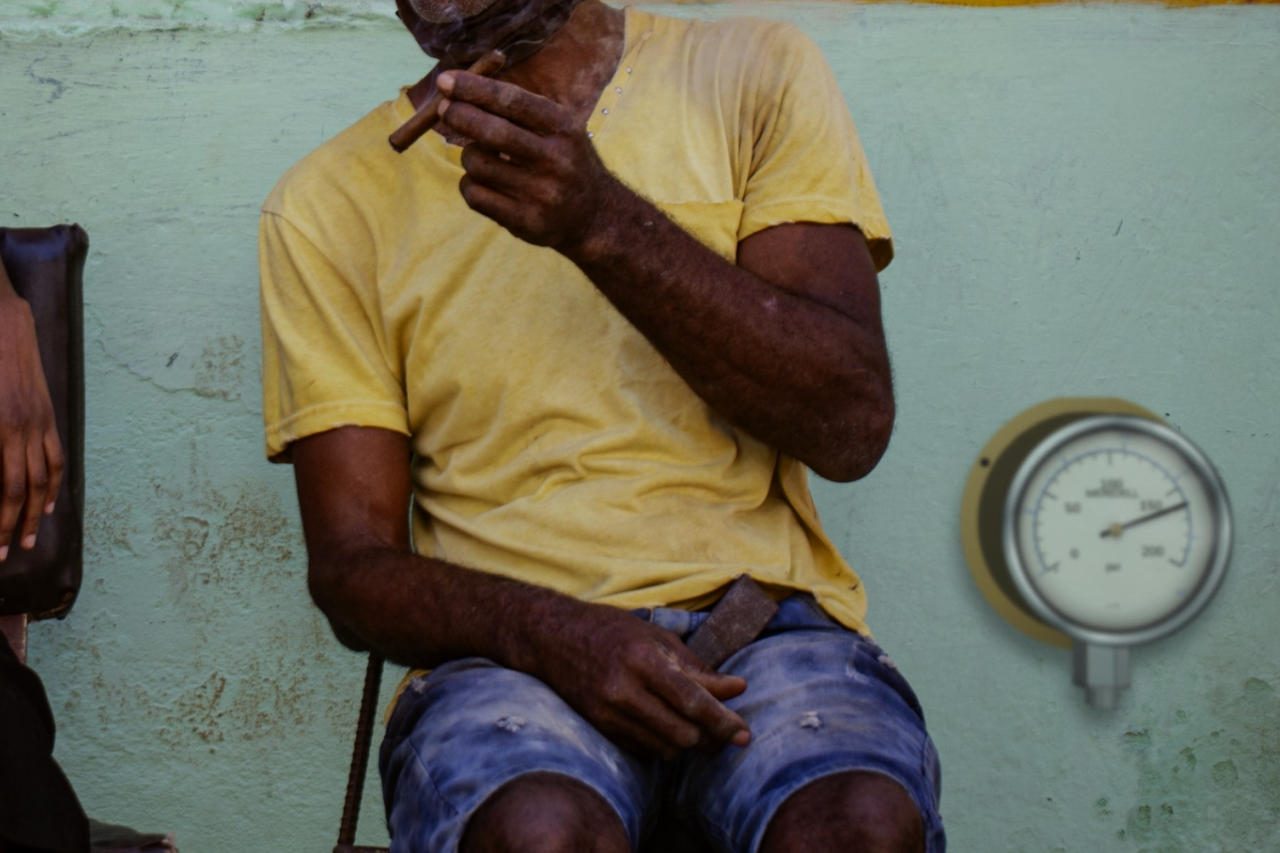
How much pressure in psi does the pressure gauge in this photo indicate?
160 psi
